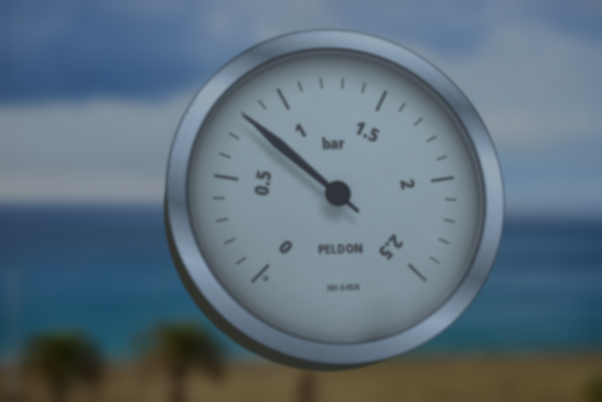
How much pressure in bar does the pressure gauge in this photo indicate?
0.8 bar
